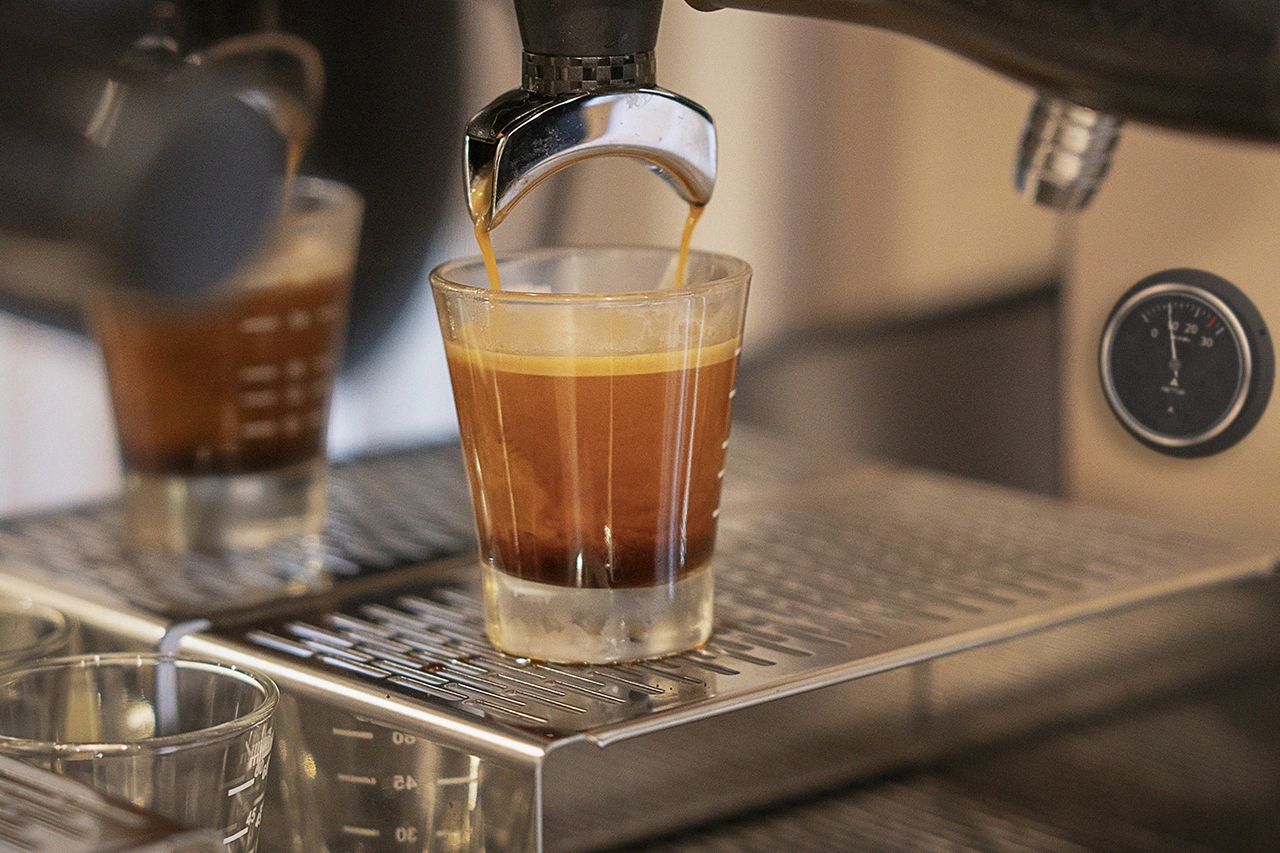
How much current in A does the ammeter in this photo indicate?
10 A
